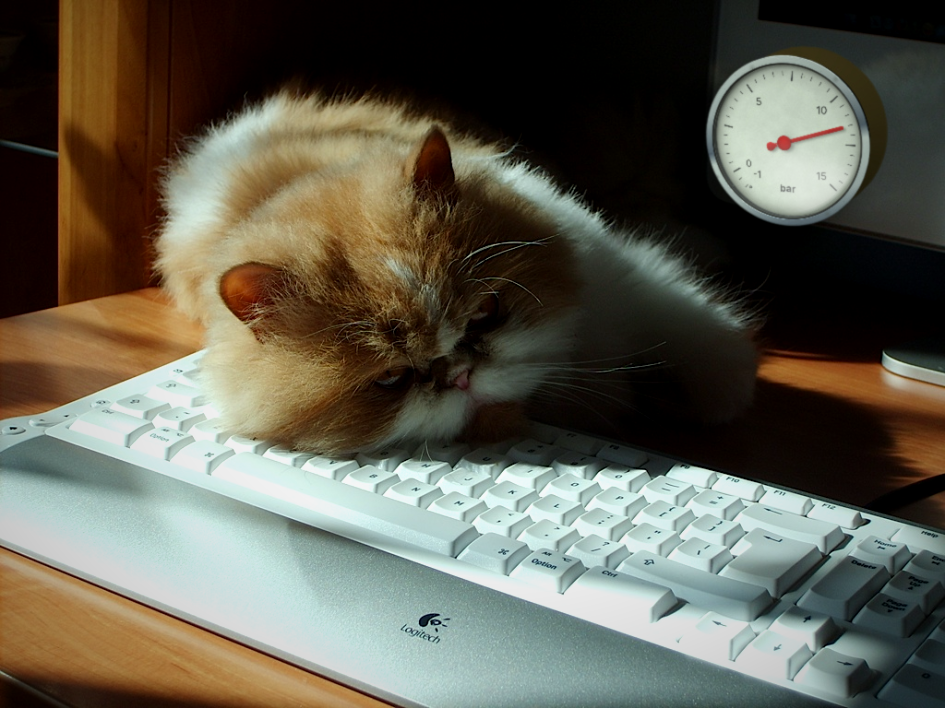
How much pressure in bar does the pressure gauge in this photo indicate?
11.5 bar
